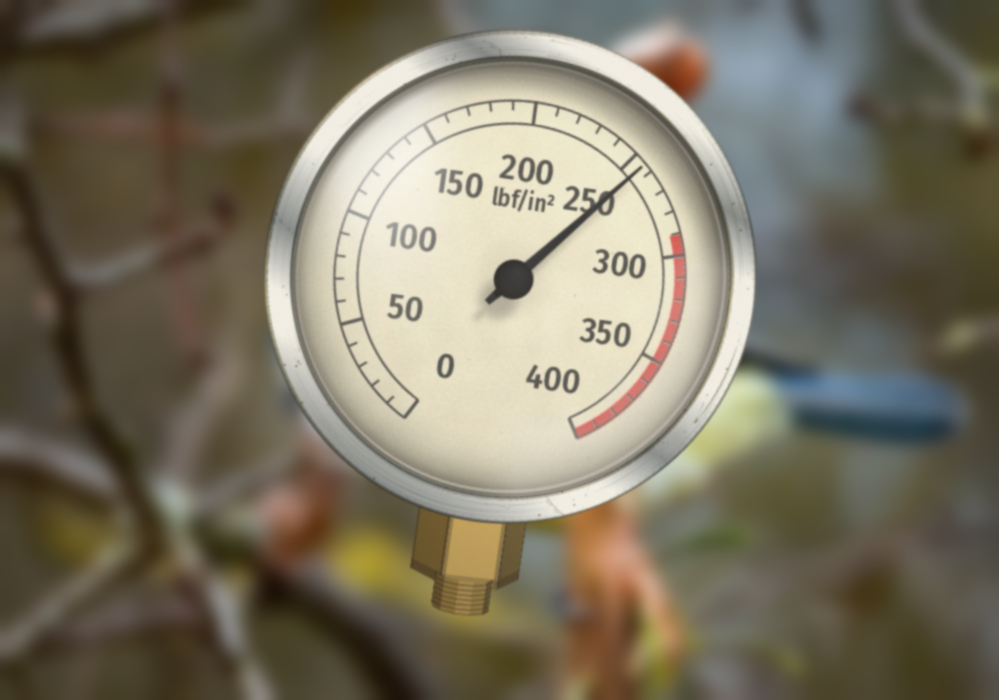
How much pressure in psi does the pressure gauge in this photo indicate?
255 psi
